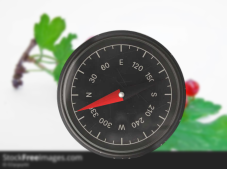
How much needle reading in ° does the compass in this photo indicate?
340 °
